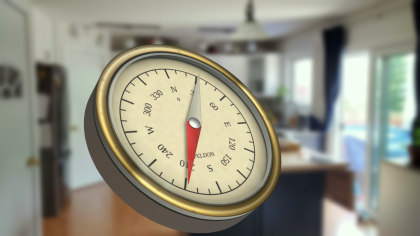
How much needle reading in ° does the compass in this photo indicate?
210 °
